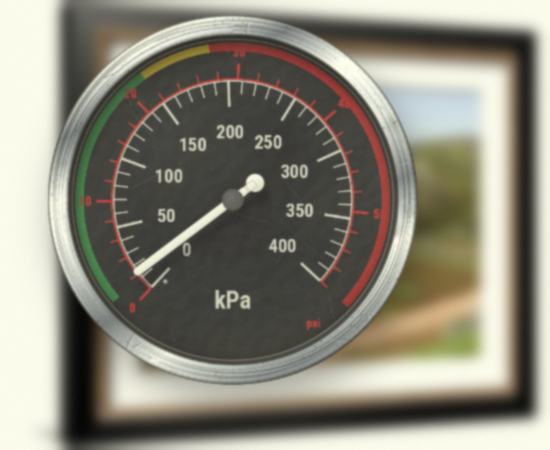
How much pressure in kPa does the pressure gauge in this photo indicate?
15 kPa
